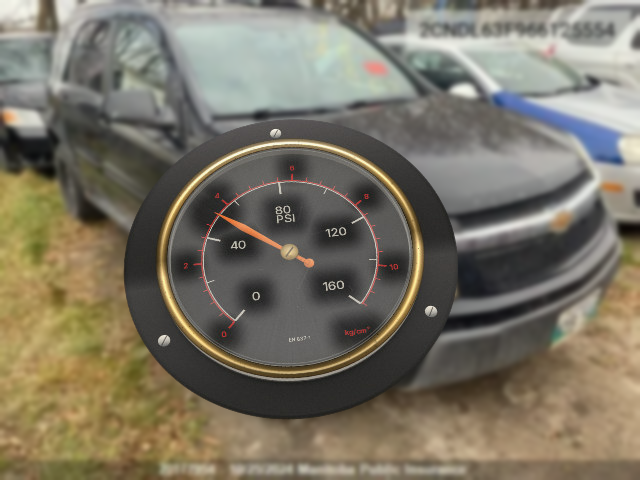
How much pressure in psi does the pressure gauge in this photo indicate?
50 psi
